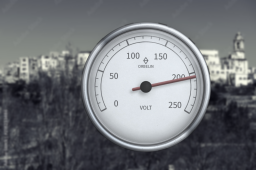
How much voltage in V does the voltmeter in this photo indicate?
205 V
